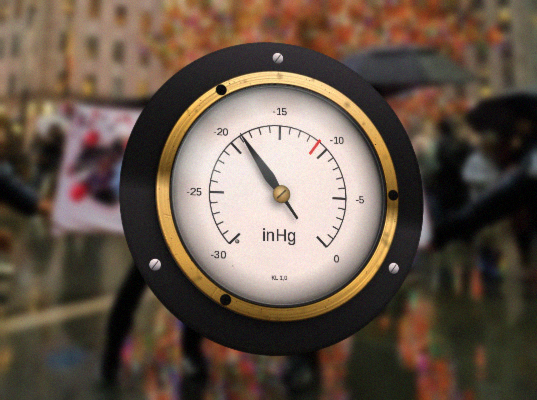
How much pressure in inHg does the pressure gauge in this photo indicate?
-19 inHg
